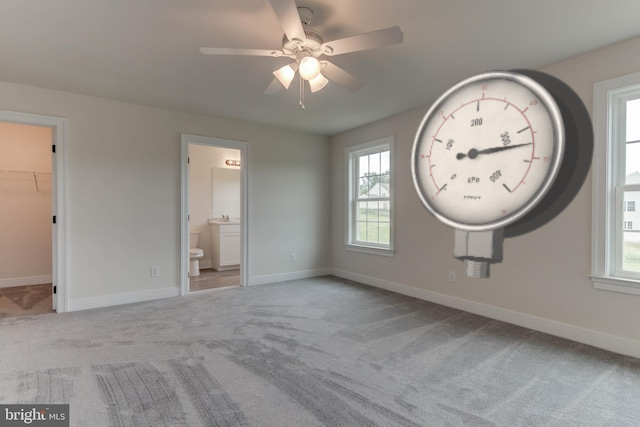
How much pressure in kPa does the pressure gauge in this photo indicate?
325 kPa
